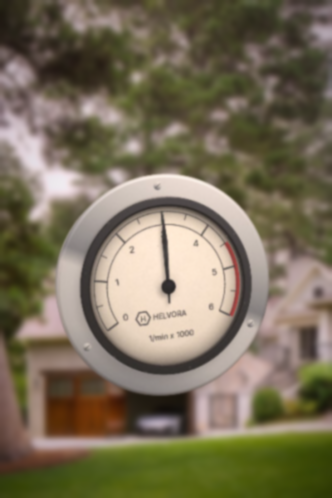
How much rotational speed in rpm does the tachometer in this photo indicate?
3000 rpm
